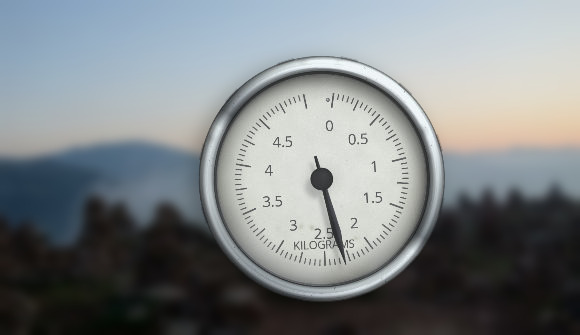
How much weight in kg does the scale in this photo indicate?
2.3 kg
